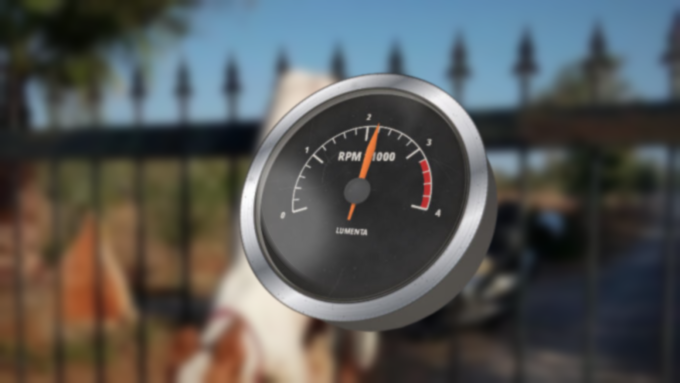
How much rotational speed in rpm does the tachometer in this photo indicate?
2200 rpm
